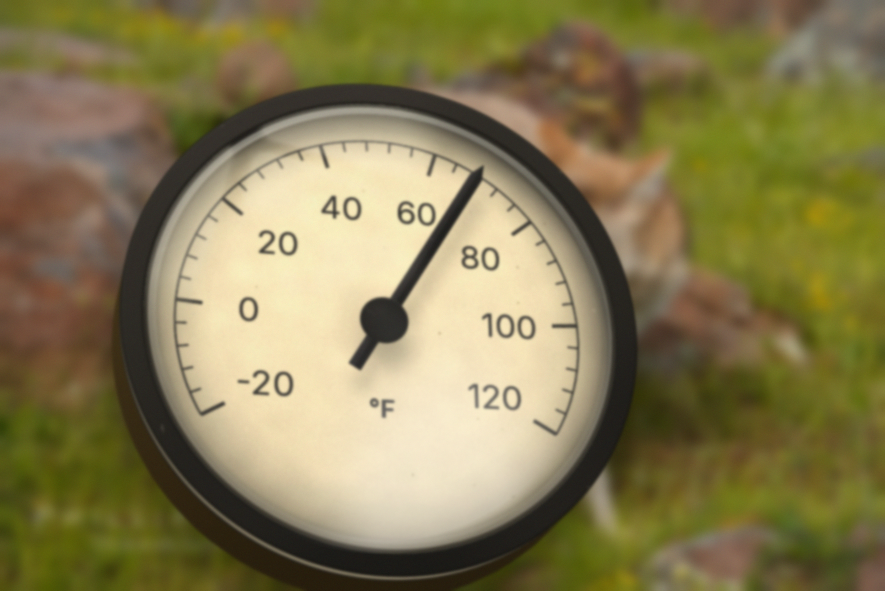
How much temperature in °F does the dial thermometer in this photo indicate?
68 °F
